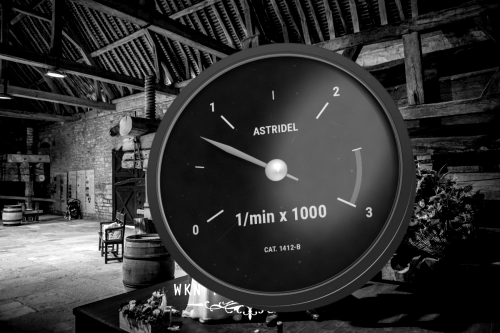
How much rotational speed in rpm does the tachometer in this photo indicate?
750 rpm
